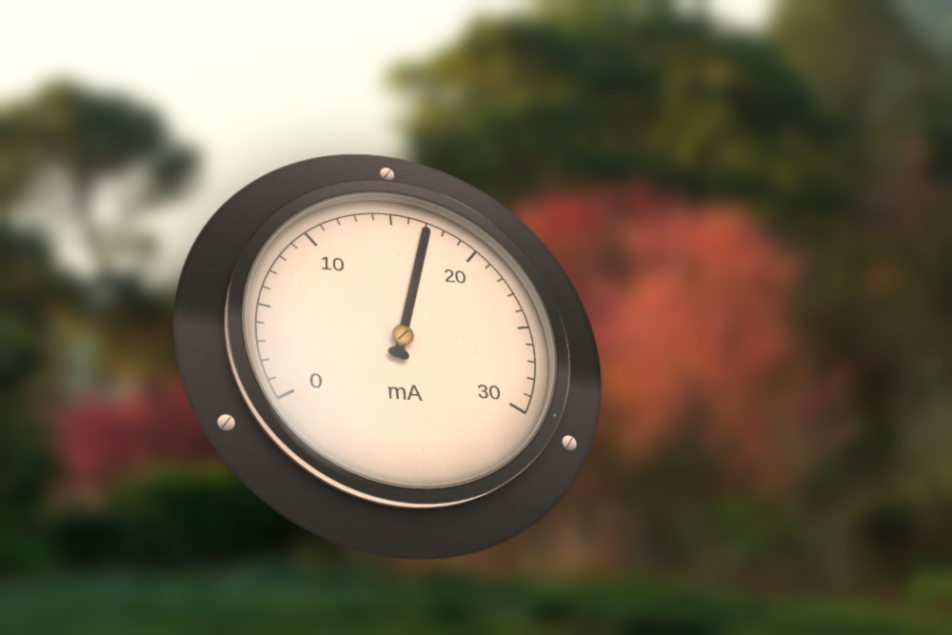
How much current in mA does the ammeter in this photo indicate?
17 mA
